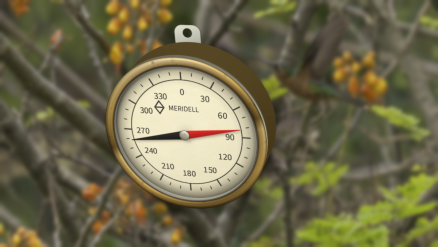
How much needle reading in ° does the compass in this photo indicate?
80 °
